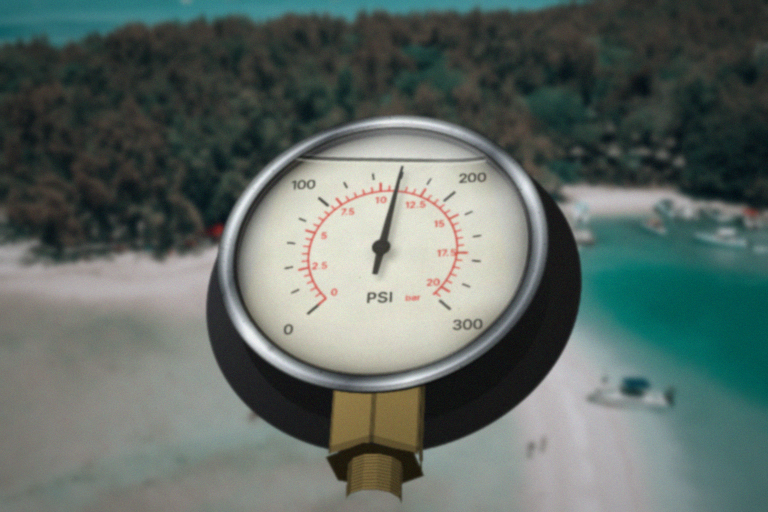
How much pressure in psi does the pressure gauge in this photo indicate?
160 psi
